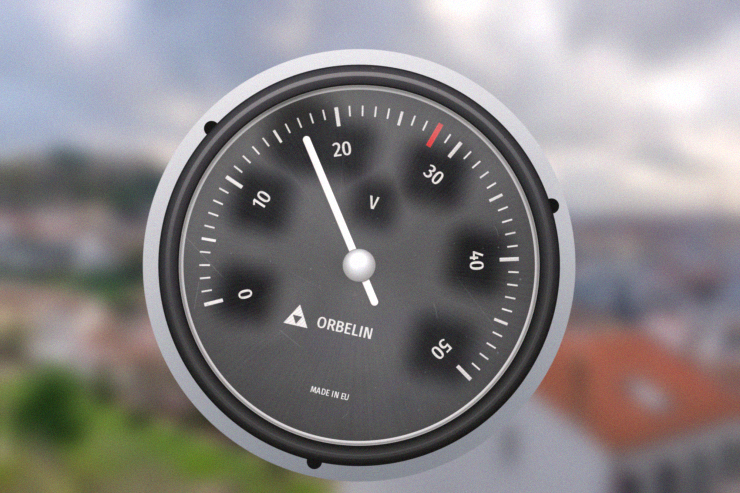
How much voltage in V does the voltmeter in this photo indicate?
17 V
